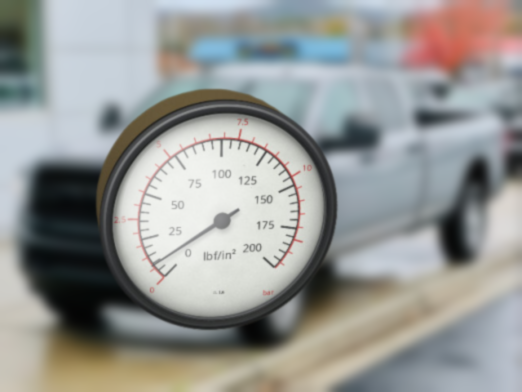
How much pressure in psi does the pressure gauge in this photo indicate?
10 psi
